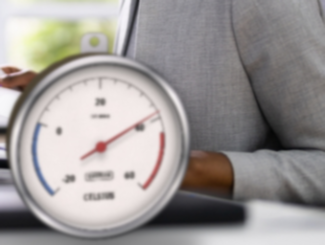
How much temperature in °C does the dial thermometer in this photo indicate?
38 °C
